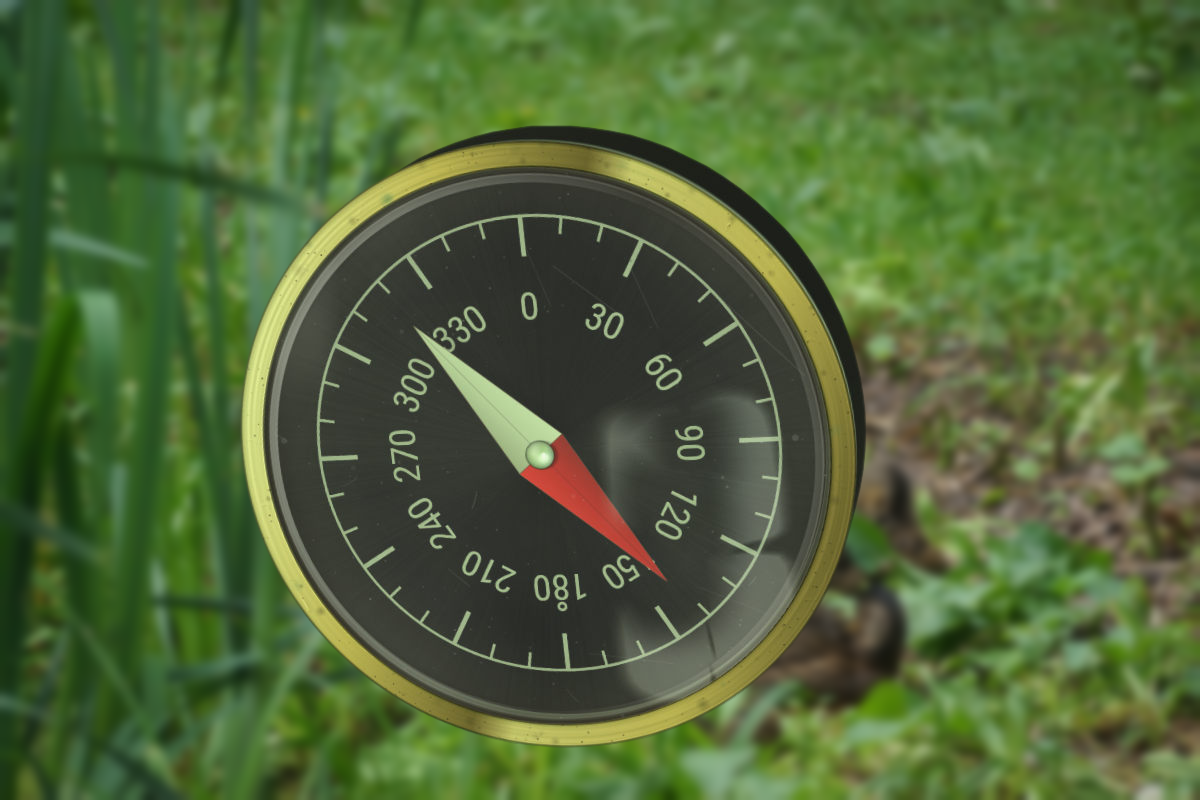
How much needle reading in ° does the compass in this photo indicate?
140 °
